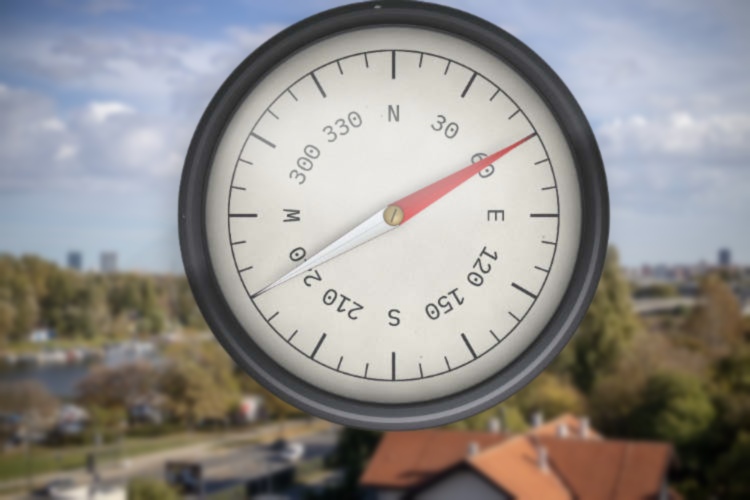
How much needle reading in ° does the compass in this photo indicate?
60 °
